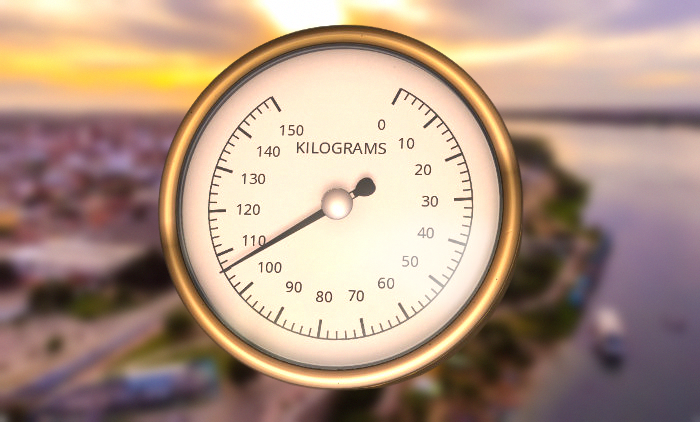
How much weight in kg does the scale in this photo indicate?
106 kg
